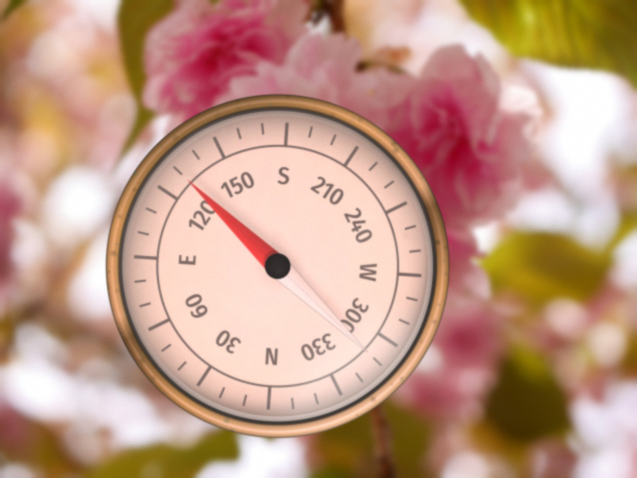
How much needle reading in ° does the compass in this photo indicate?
130 °
